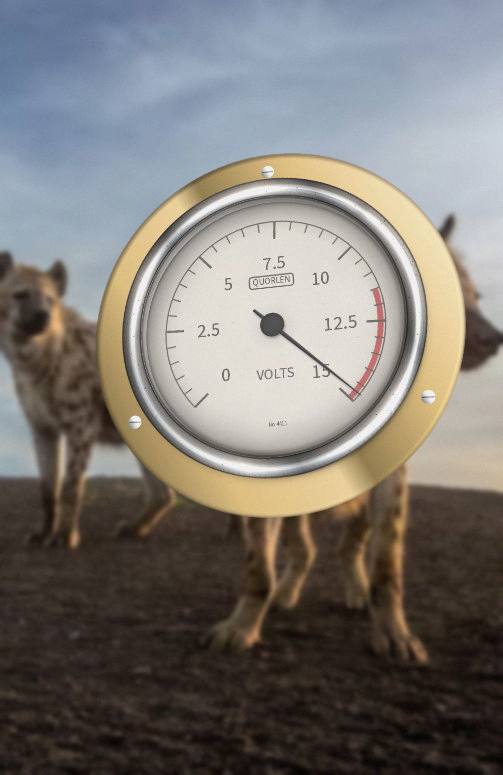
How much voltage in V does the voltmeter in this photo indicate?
14.75 V
